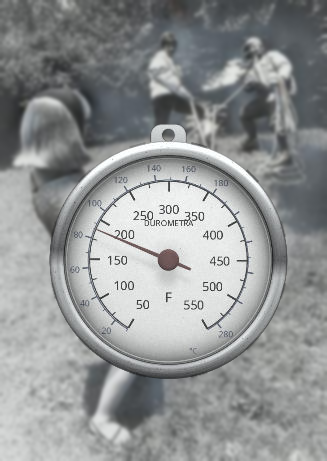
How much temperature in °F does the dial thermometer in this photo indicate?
187.5 °F
